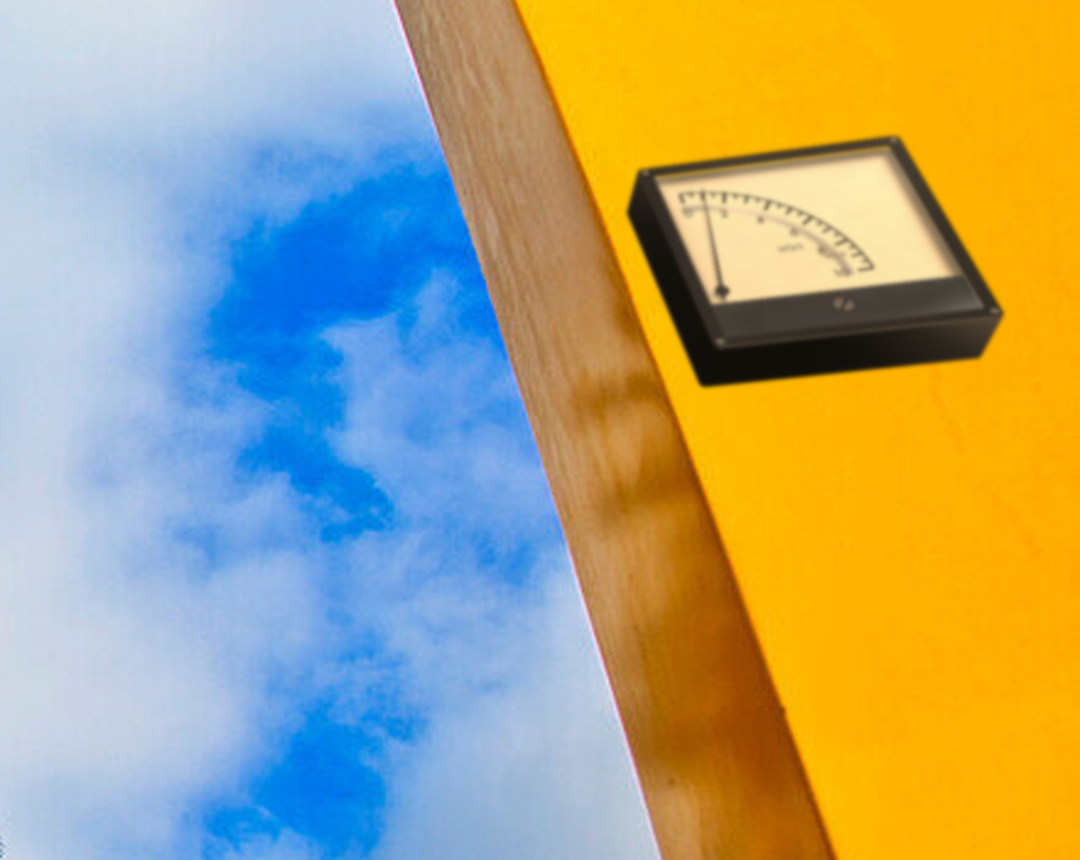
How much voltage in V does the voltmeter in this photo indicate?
1 V
